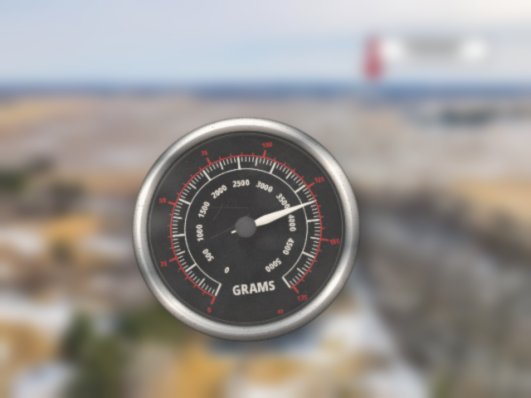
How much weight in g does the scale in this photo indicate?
3750 g
